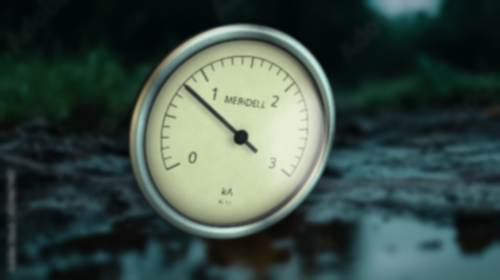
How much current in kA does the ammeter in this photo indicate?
0.8 kA
